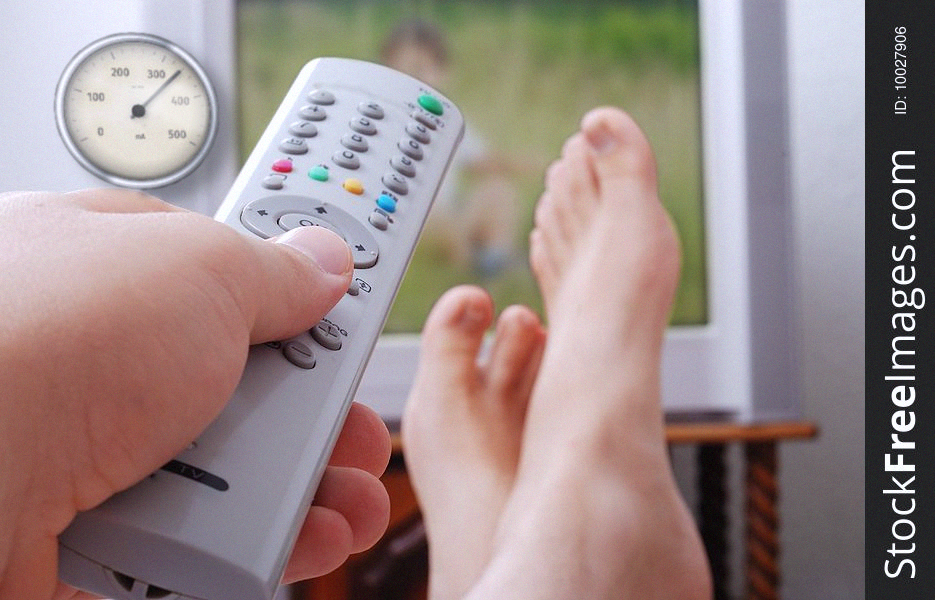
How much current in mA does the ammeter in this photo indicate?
340 mA
